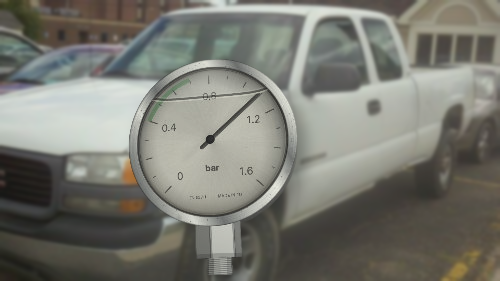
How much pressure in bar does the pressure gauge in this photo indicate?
1.1 bar
